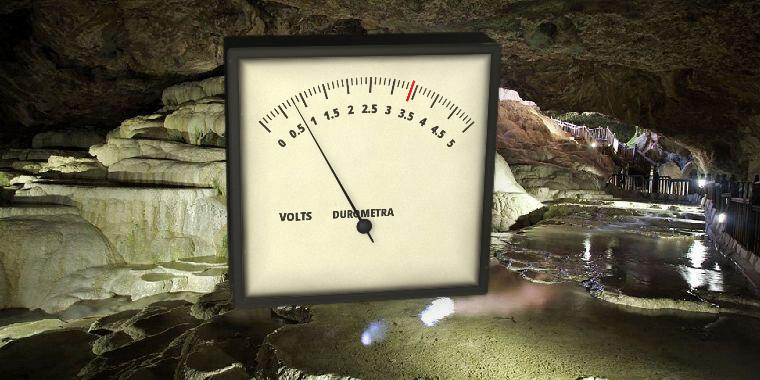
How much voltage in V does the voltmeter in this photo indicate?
0.8 V
